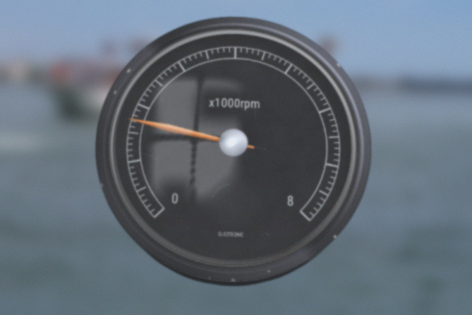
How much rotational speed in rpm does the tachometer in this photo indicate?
1700 rpm
